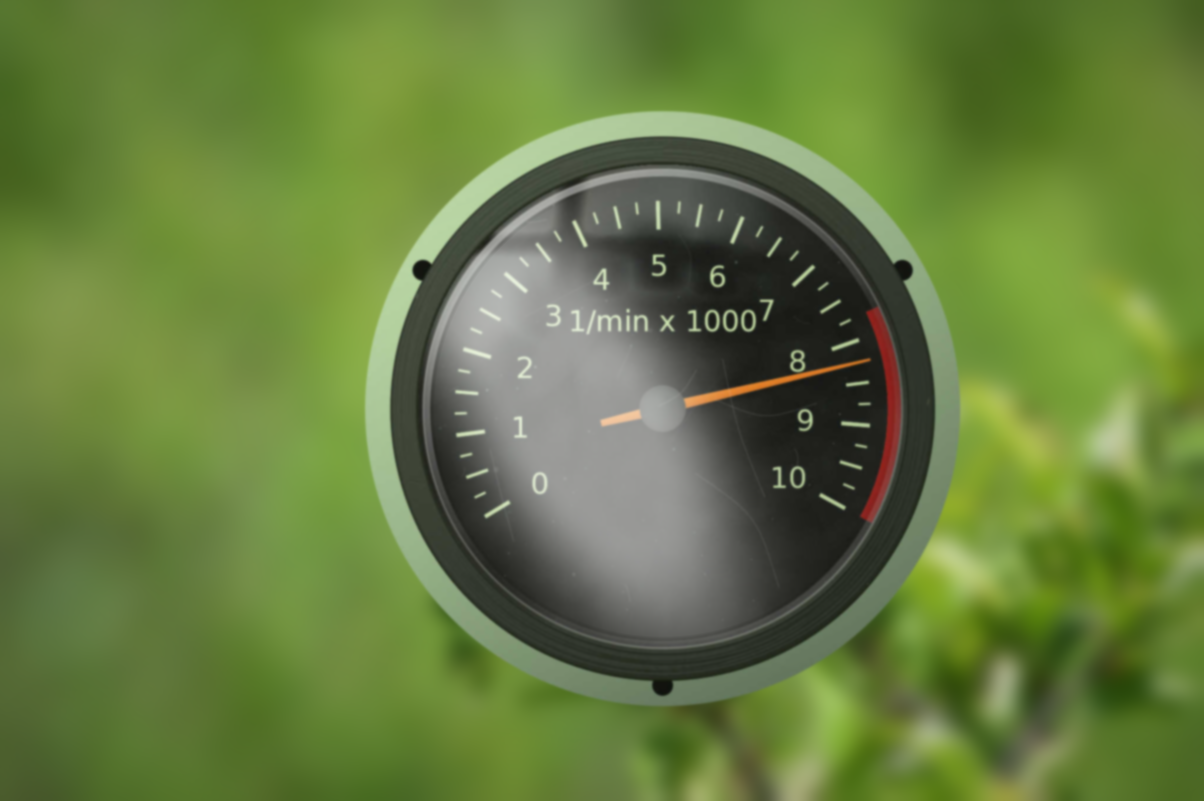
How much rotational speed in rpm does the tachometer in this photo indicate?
8250 rpm
